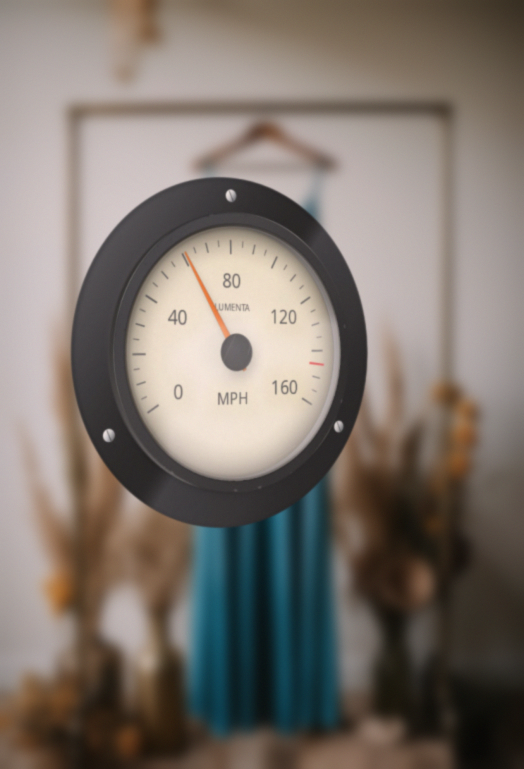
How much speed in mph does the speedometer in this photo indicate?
60 mph
